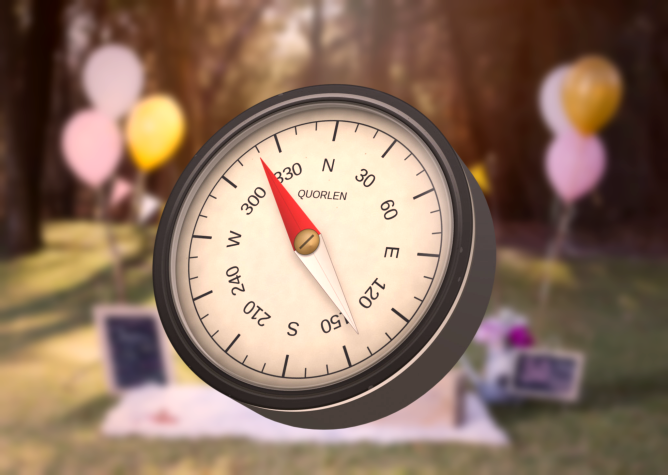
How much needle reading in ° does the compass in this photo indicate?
320 °
